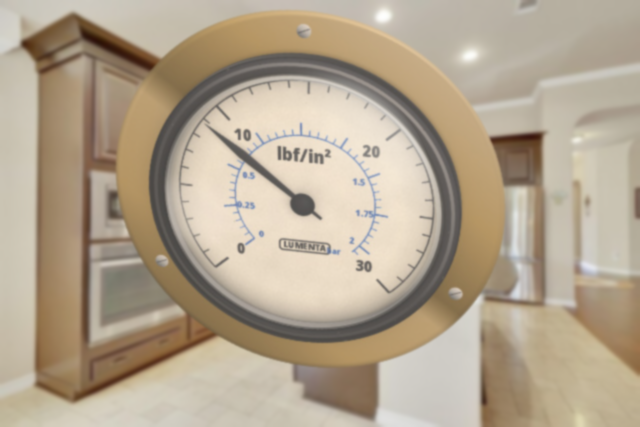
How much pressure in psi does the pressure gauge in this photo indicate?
9 psi
